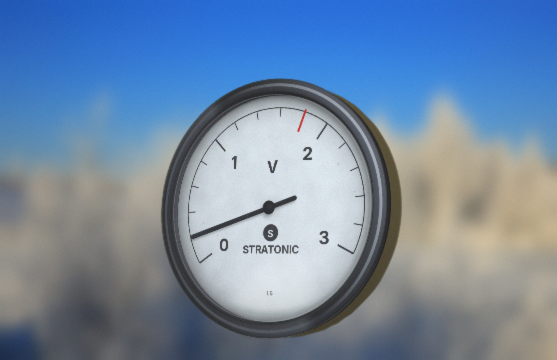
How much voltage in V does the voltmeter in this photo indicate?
0.2 V
